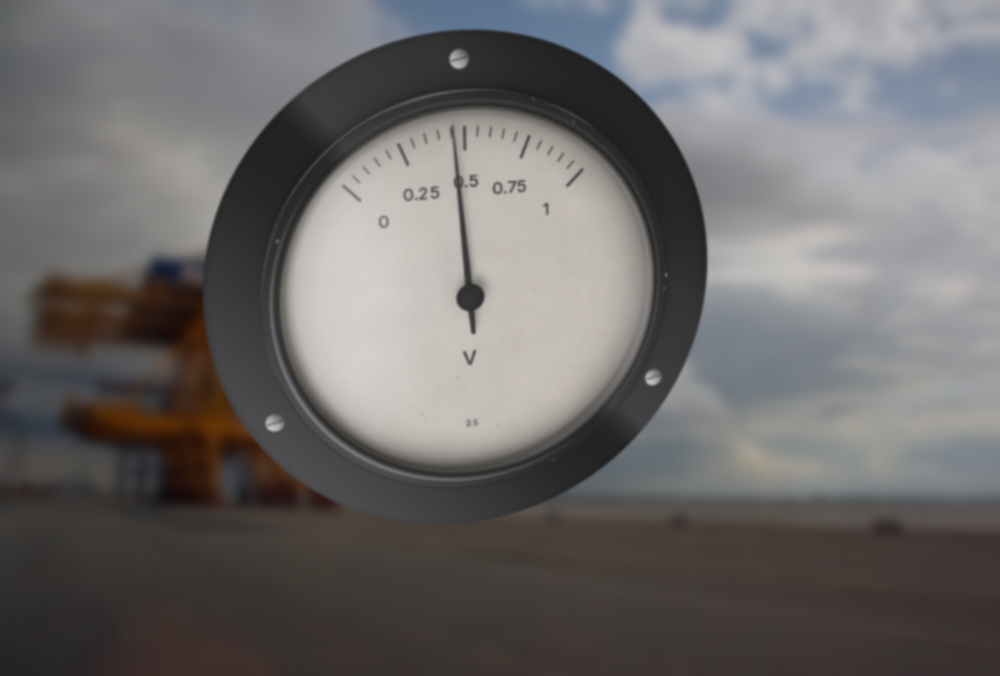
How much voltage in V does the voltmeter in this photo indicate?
0.45 V
